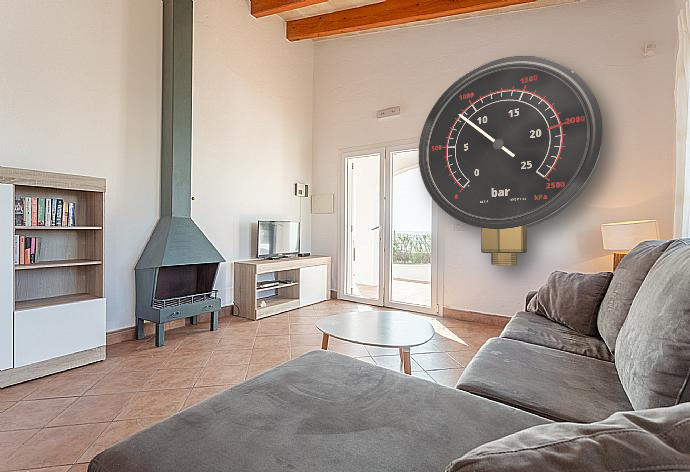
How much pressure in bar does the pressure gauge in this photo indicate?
8.5 bar
